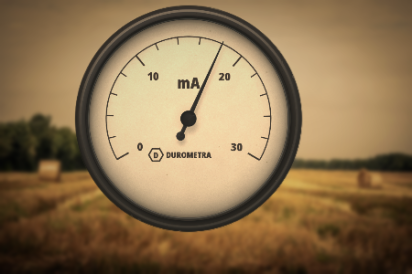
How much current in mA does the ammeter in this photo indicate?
18 mA
